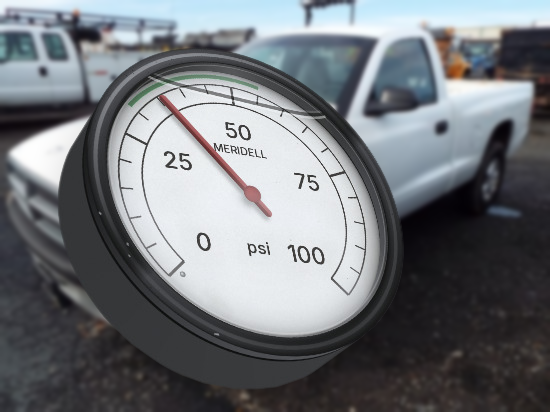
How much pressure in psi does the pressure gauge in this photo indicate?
35 psi
